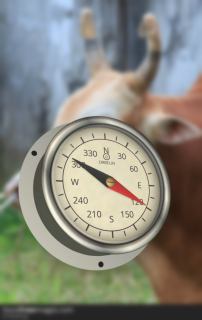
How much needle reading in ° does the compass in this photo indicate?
120 °
